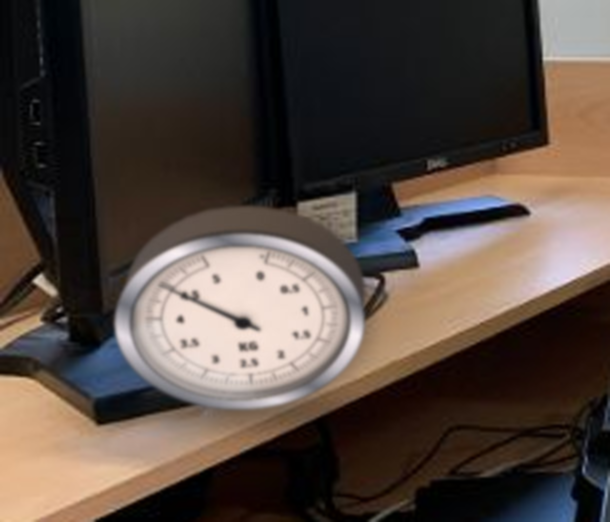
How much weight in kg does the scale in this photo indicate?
4.5 kg
